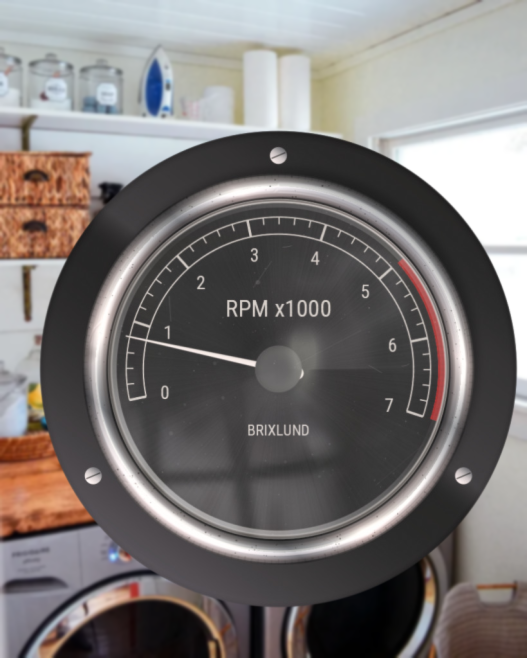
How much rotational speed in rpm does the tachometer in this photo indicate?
800 rpm
